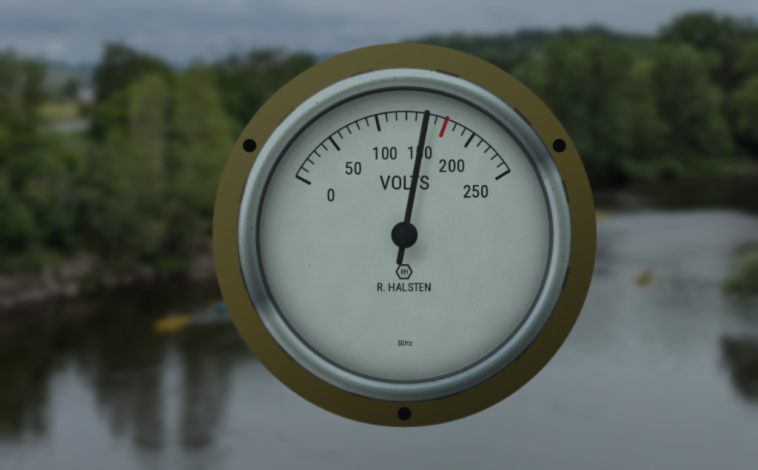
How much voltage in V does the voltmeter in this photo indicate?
150 V
